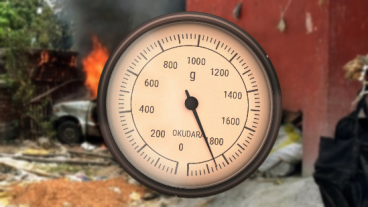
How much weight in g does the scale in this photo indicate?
1860 g
